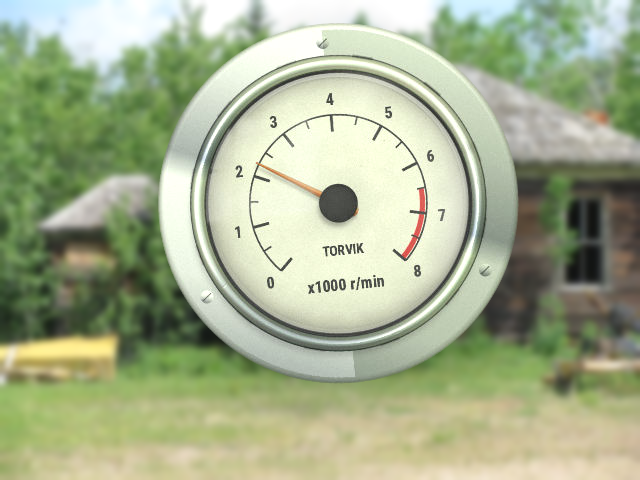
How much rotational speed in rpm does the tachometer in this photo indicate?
2250 rpm
